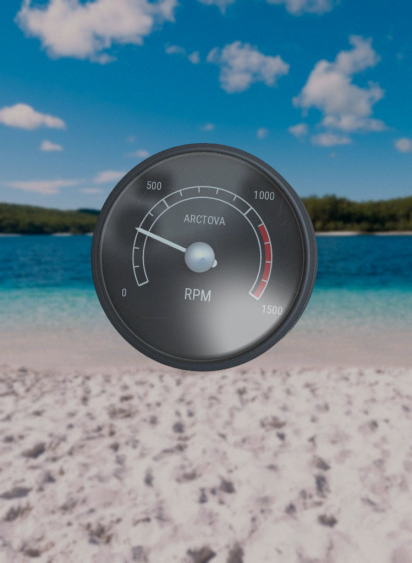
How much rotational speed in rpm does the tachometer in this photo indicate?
300 rpm
